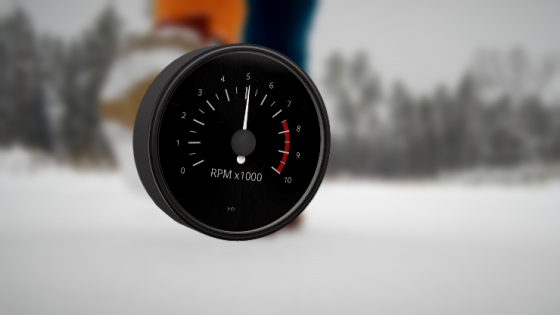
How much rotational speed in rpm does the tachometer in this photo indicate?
5000 rpm
